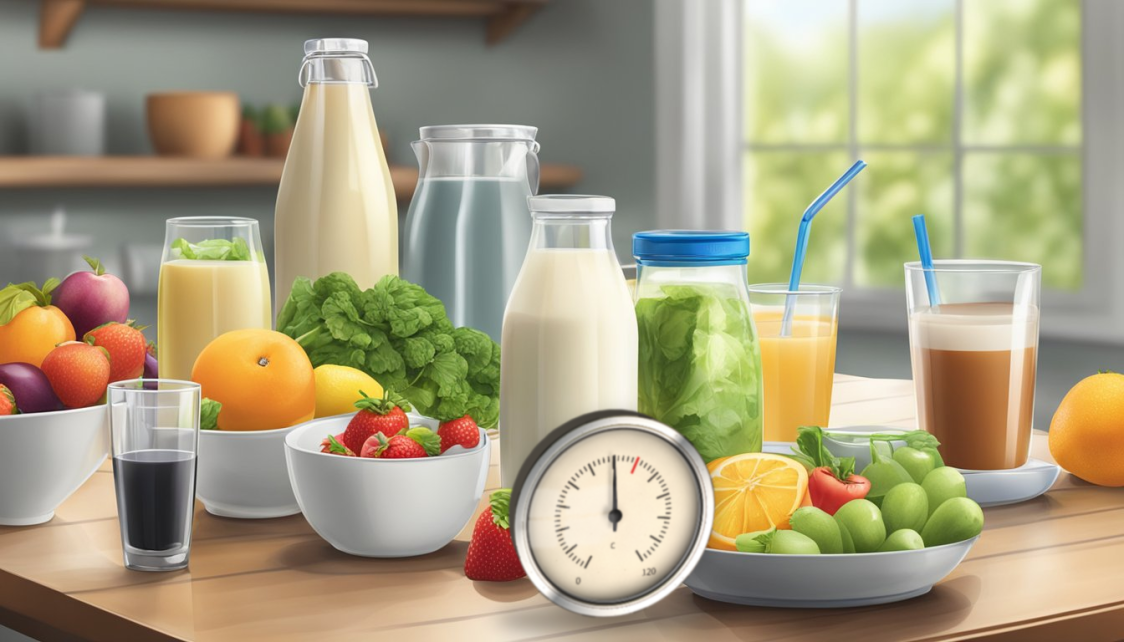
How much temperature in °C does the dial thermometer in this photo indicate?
60 °C
